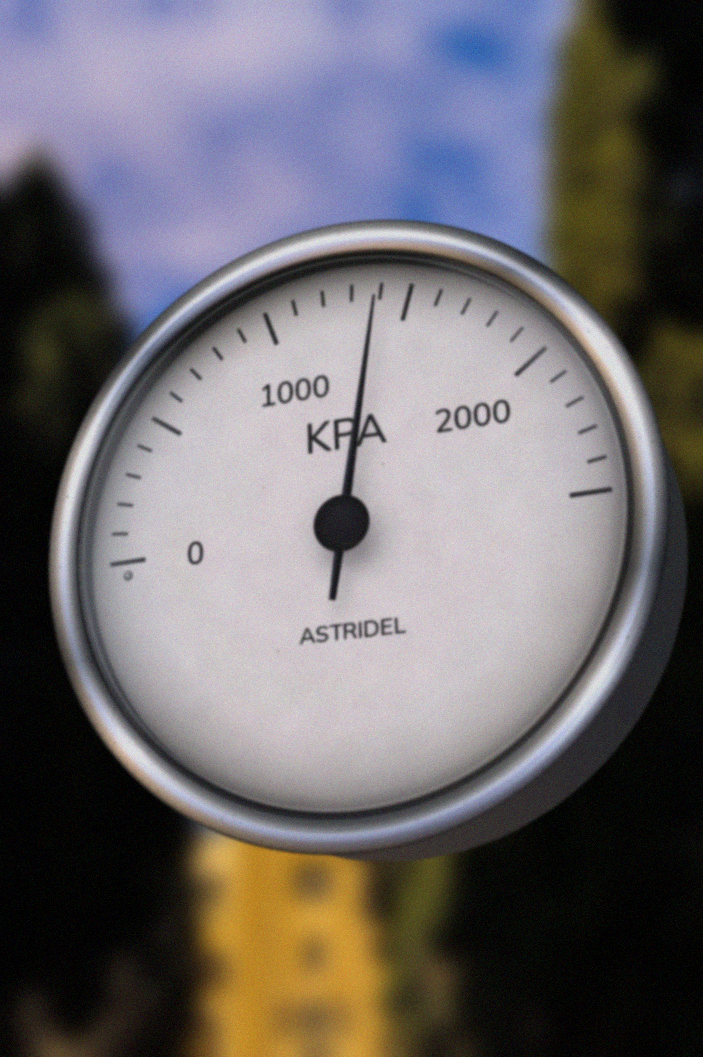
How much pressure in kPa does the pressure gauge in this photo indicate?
1400 kPa
